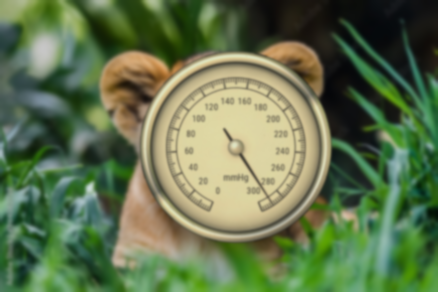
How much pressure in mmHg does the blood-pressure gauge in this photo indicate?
290 mmHg
